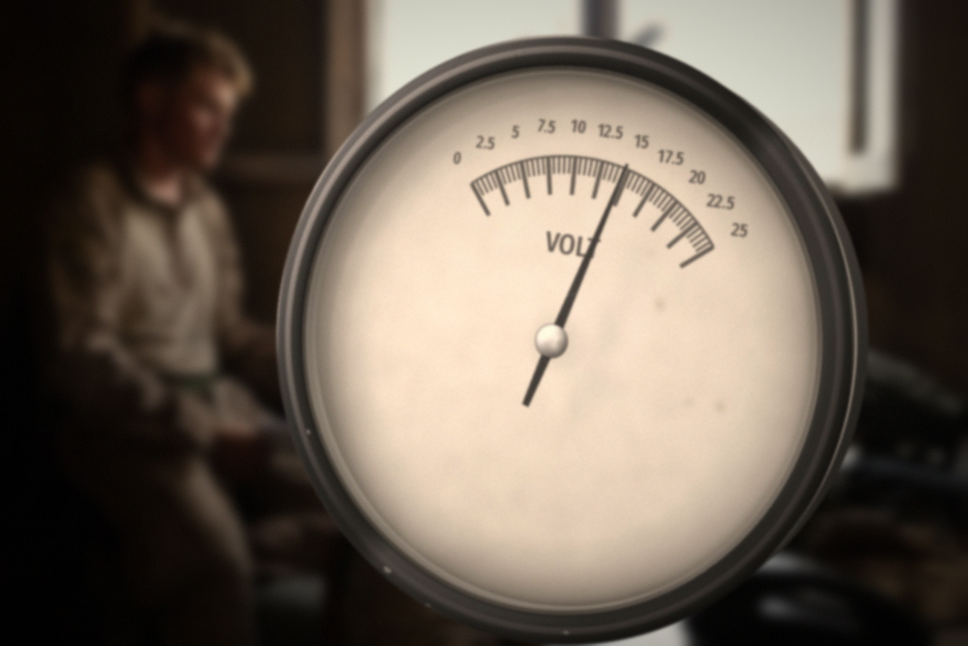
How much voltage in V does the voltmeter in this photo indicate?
15 V
